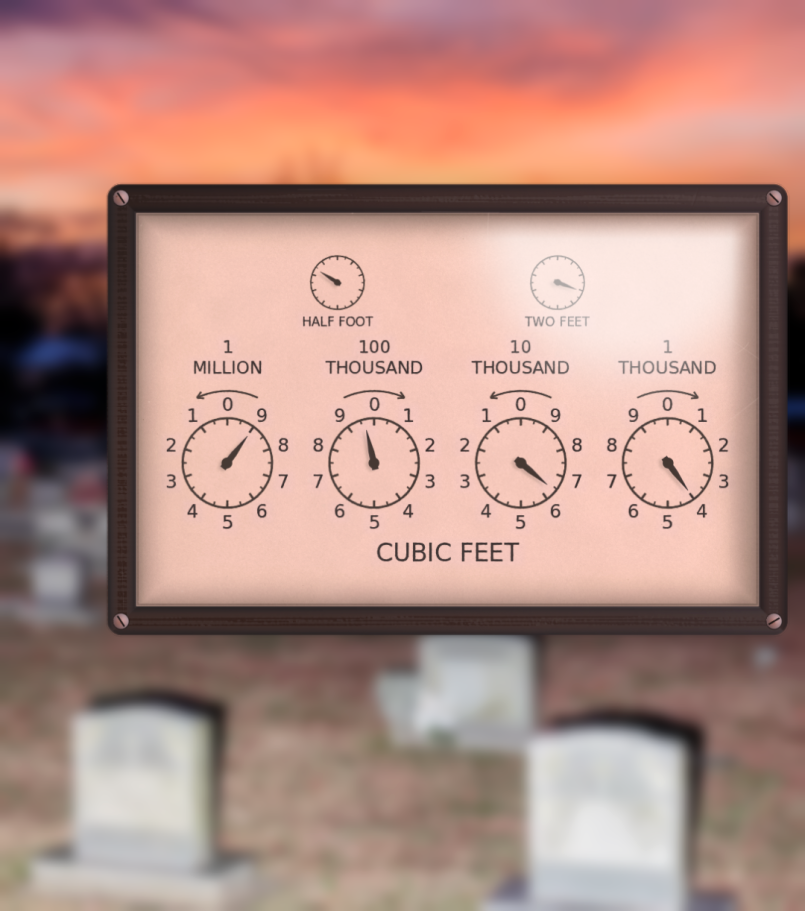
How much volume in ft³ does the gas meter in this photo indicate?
896400 ft³
